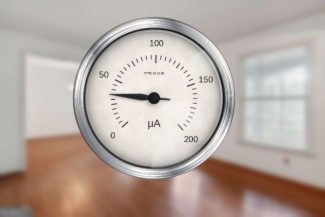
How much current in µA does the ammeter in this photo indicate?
35 µA
